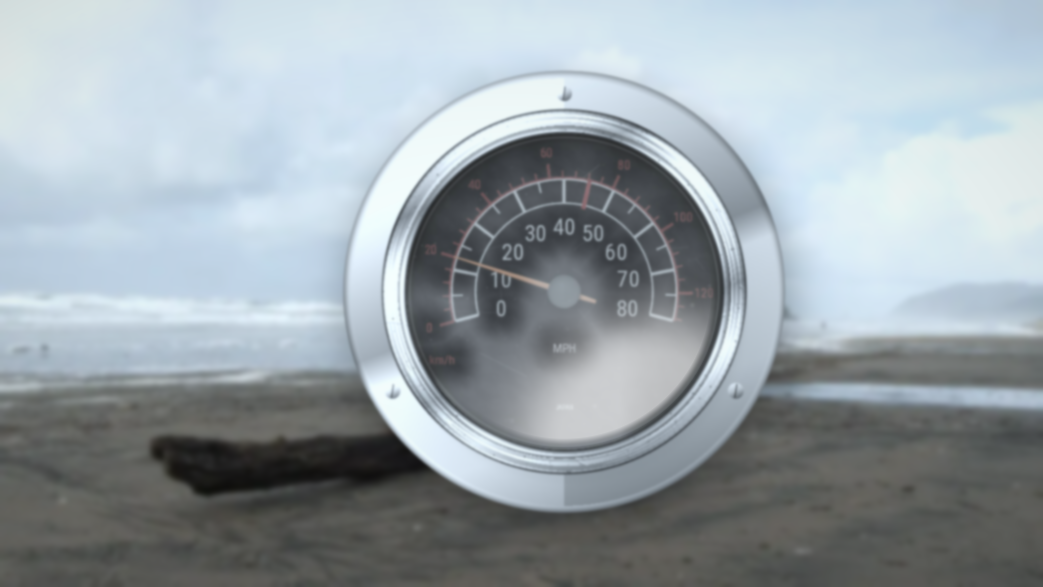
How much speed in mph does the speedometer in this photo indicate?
12.5 mph
